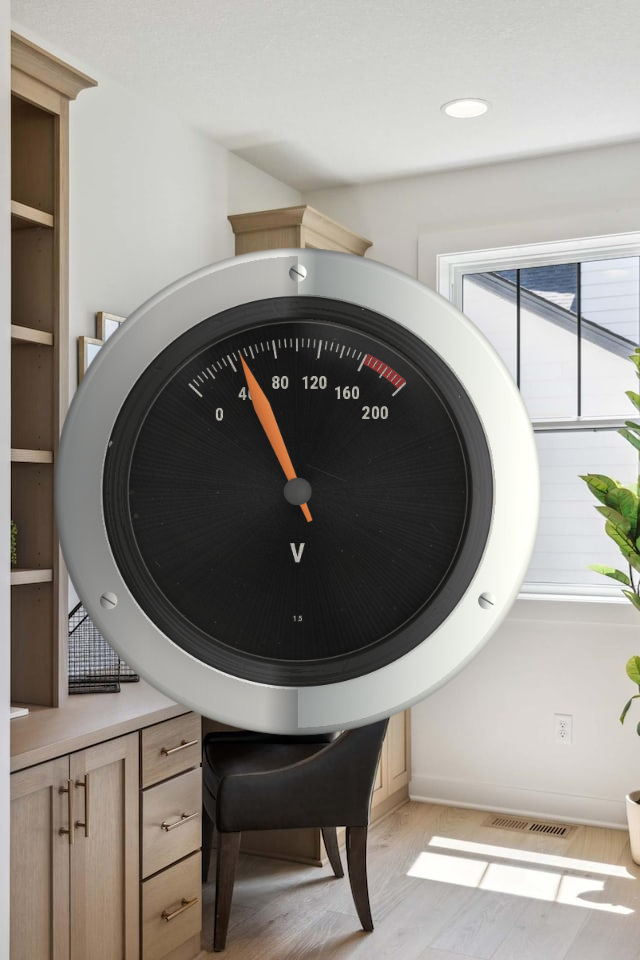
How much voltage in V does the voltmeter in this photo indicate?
50 V
